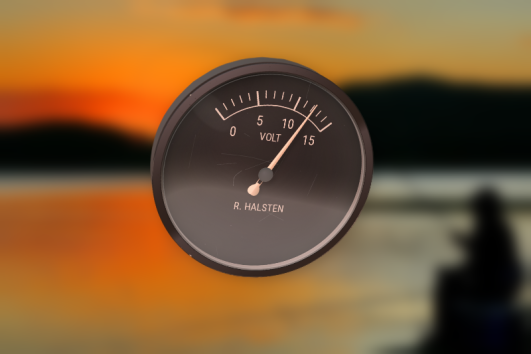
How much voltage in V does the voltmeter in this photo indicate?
12 V
